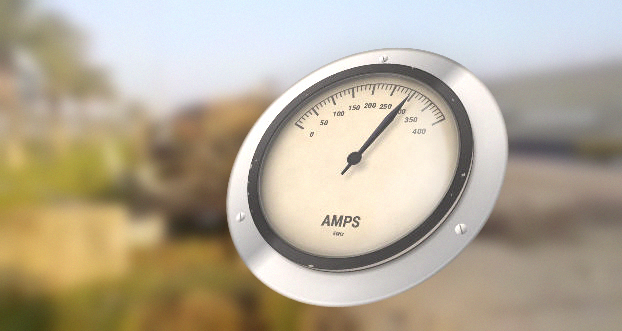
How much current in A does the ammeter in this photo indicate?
300 A
